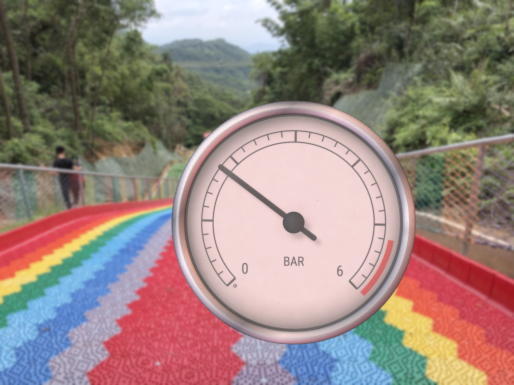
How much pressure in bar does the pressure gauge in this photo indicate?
1.8 bar
